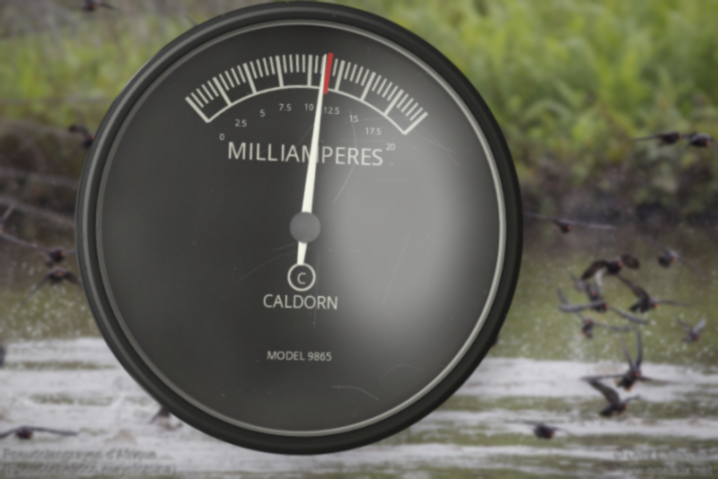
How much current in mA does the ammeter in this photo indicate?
11 mA
